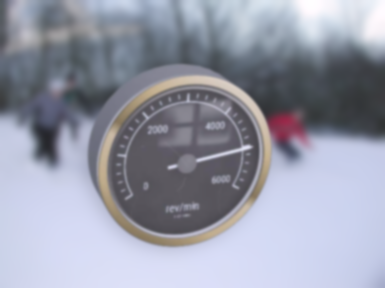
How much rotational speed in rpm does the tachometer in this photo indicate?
5000 rpm
